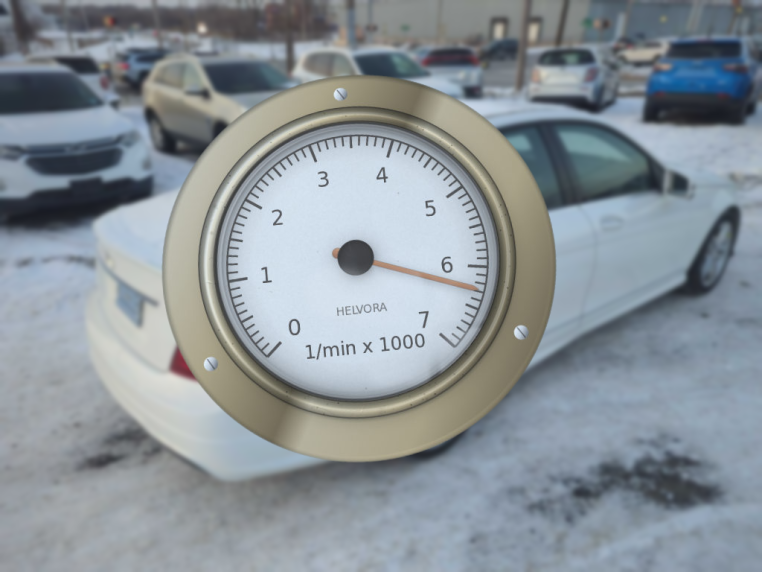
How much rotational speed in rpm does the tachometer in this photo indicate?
6300 rpm
